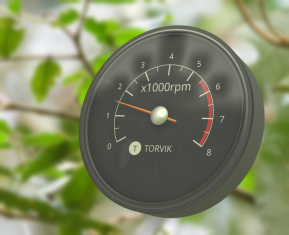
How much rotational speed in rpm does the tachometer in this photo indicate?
1500 rpm
